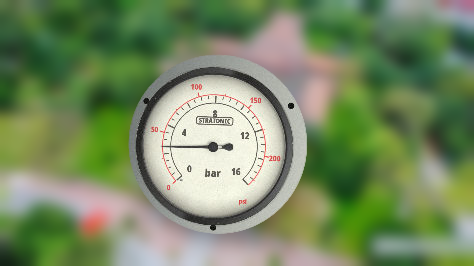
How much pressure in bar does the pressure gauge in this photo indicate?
2.5 bar
